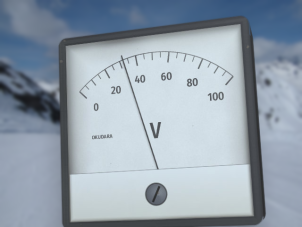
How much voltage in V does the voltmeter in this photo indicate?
32.5 V
